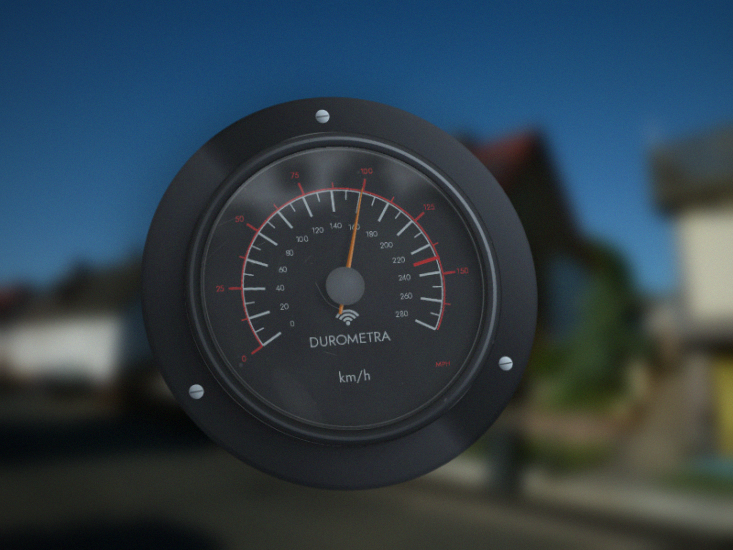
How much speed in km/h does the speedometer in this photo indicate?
160 km/h
